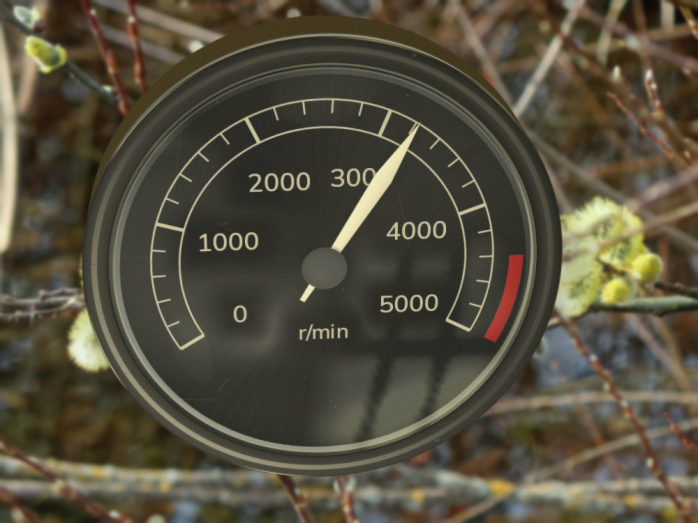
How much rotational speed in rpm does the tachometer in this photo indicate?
3200 rpm
